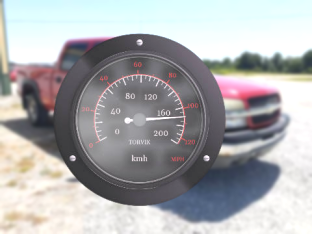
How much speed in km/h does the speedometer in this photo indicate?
170 km/h
